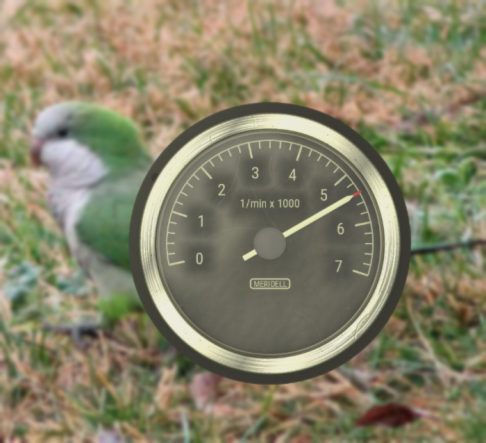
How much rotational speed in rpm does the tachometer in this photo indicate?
5400 rpm
